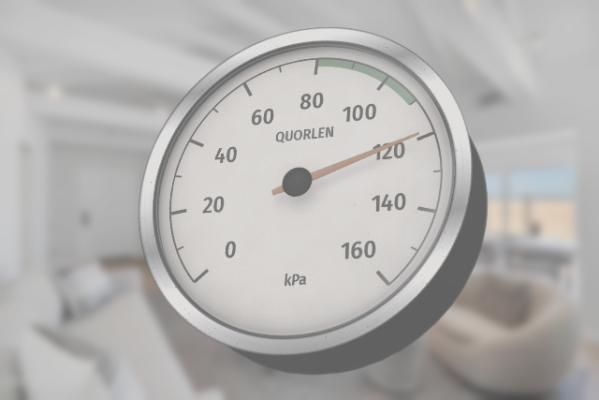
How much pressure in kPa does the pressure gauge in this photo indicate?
120 kPa
